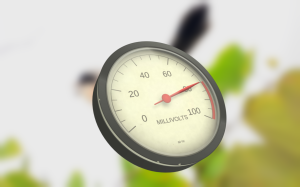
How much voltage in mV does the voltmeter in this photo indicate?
80 mV
